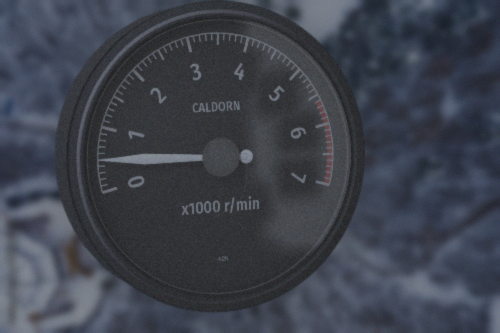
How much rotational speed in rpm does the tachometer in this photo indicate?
500 rpm
